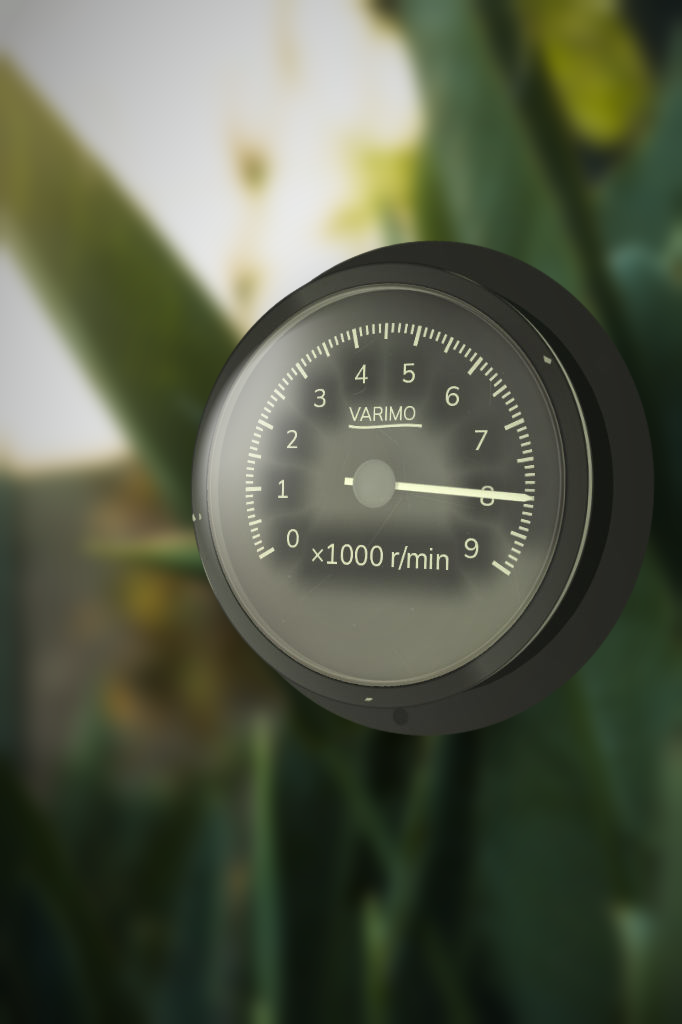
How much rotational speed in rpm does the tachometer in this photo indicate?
8000 rpm
